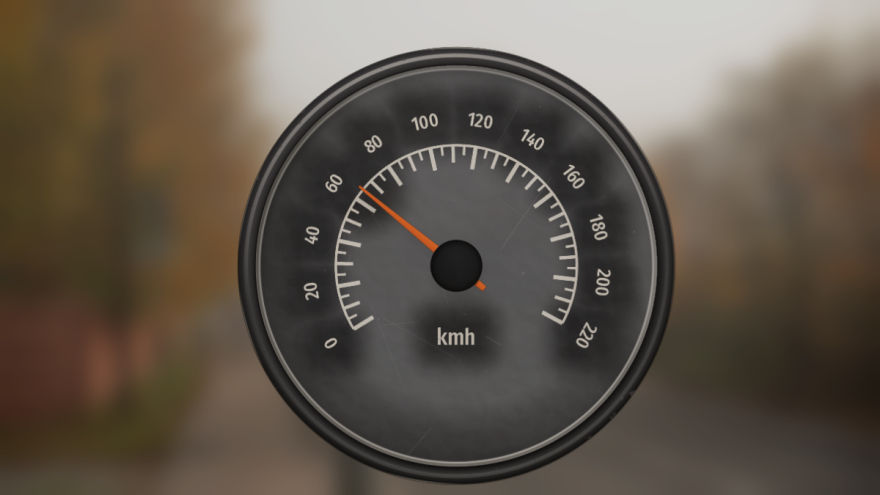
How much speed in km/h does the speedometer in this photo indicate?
65 km/h
